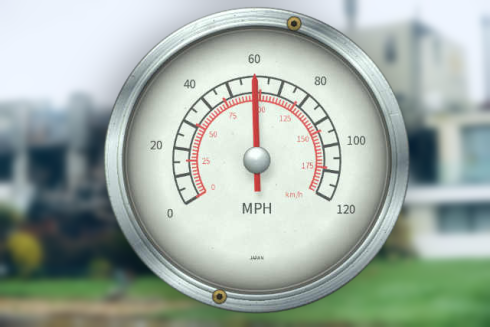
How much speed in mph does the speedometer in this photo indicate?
60 mph
